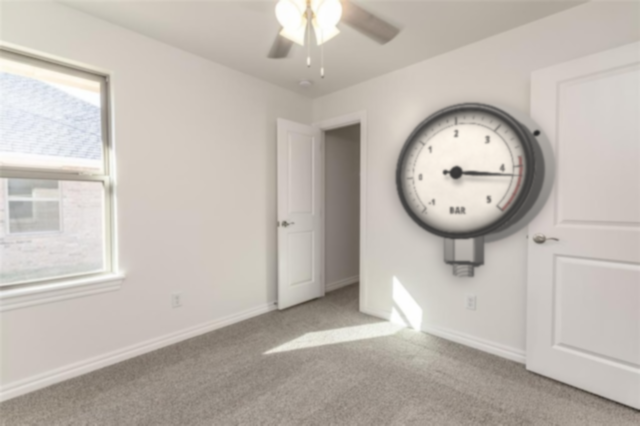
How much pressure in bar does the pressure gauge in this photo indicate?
4.2 bar
